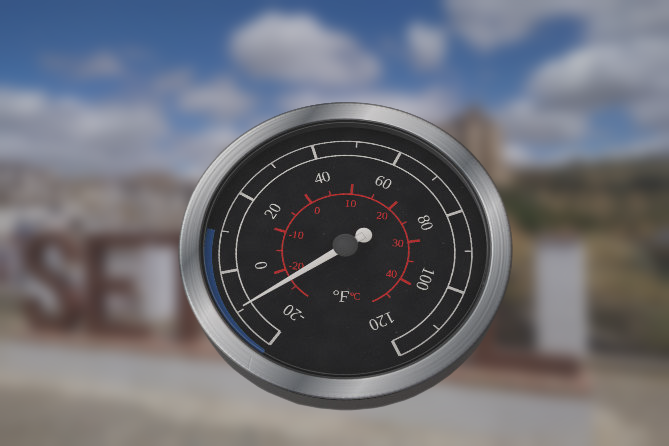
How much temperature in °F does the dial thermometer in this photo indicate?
-10 °F
